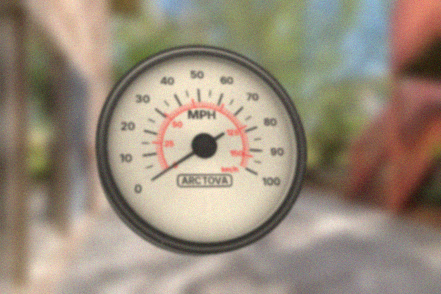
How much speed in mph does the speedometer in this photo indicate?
0 mph
